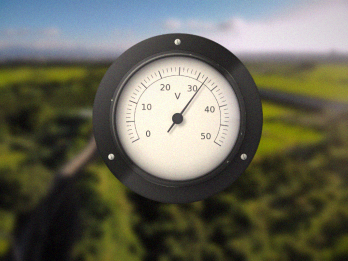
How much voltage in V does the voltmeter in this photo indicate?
32 V
